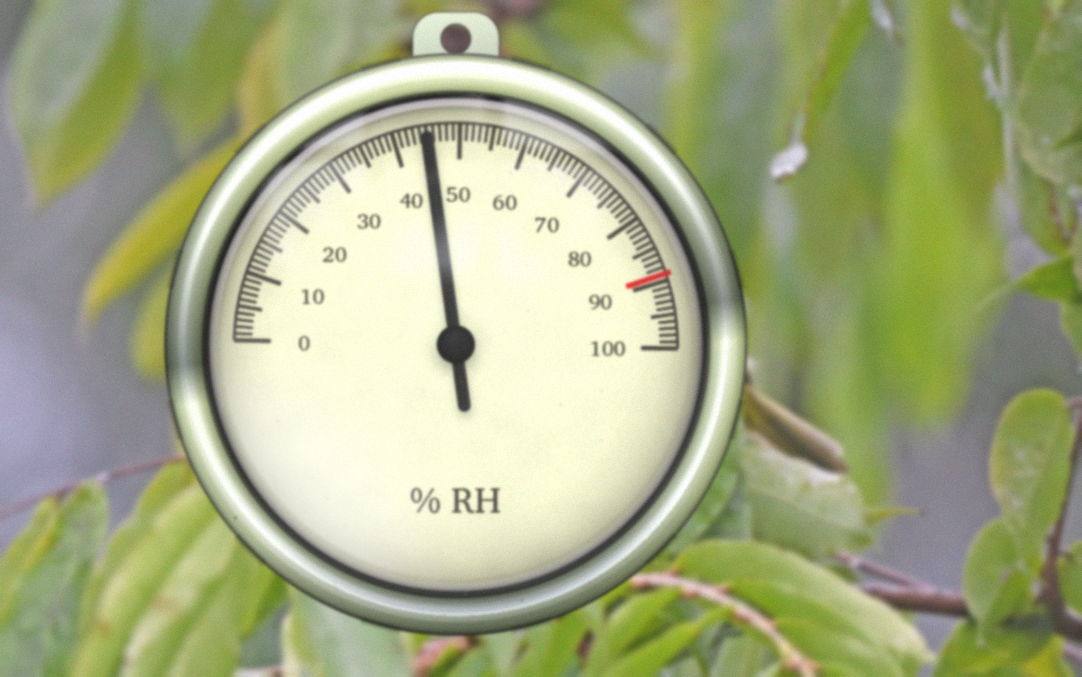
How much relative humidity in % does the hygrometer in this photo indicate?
45 %
